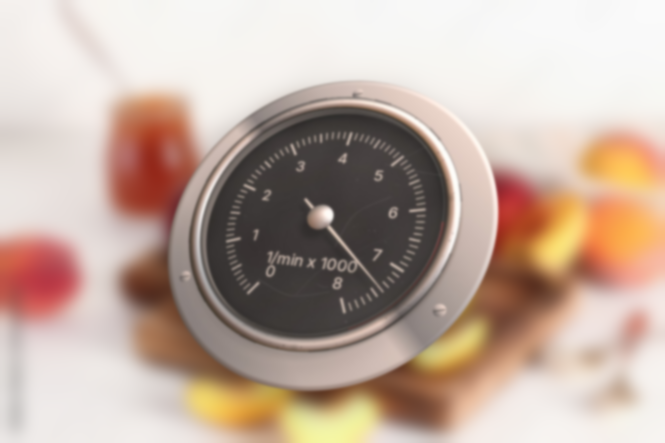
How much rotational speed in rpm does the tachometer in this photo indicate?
7400 rpm
